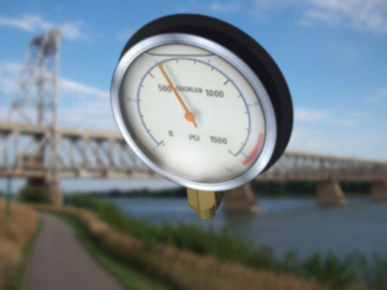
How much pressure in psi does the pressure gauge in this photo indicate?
600 psi
